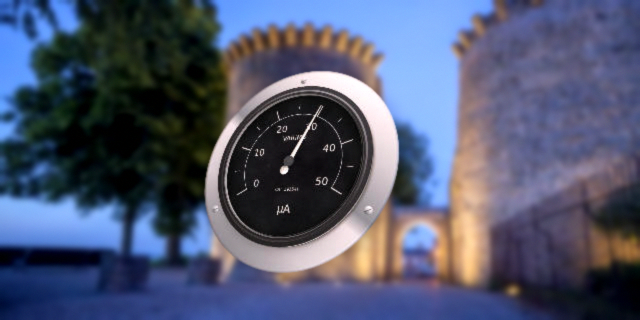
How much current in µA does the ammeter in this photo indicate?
30 µA
